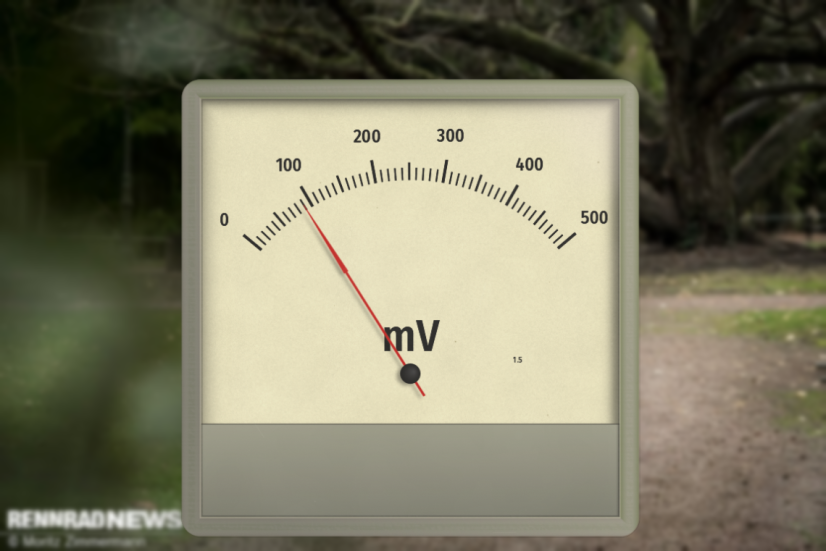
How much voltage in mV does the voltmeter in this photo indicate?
90 mV
